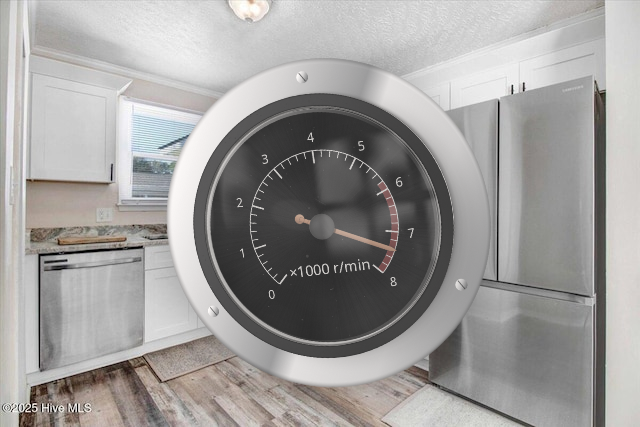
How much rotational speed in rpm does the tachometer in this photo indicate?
7400 rpm
